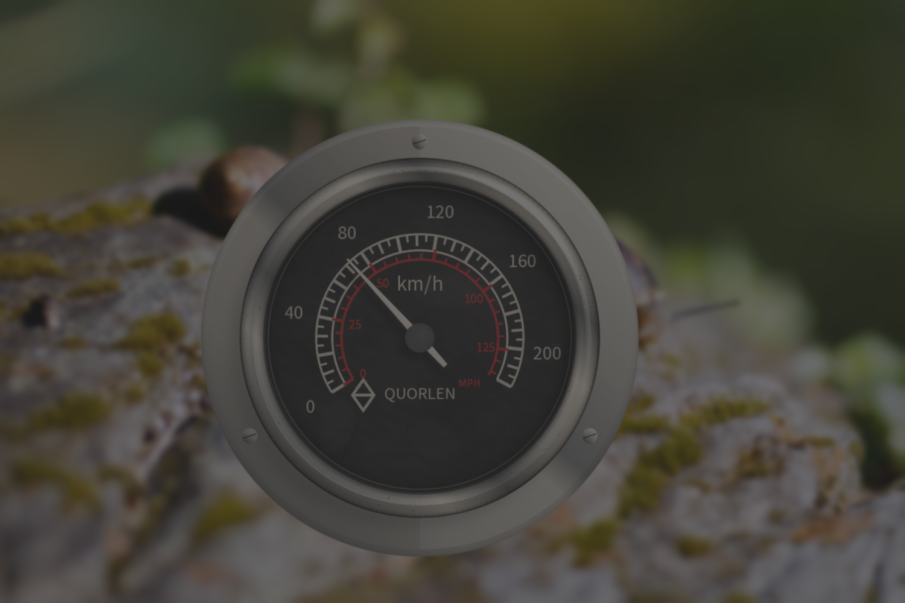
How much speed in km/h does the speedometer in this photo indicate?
72.5 km/h
